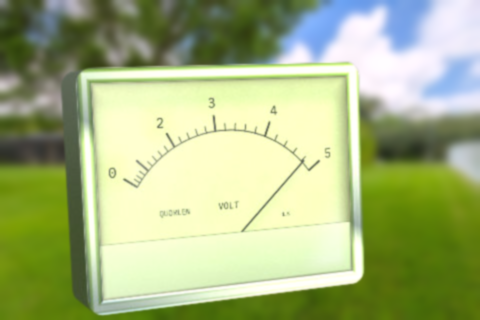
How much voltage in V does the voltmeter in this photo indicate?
4.8 V
